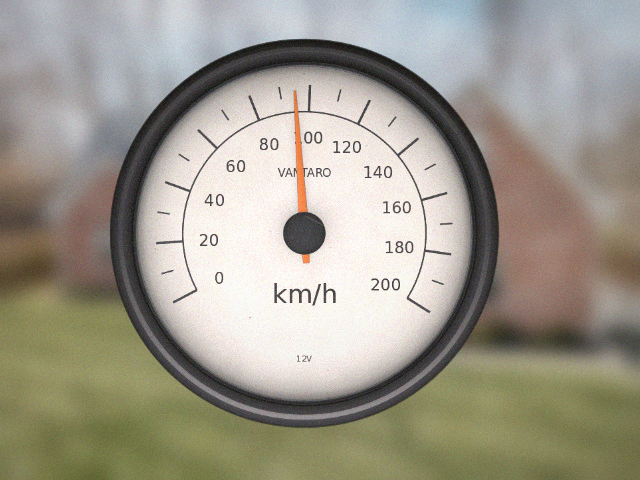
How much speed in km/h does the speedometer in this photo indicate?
95 km/h
